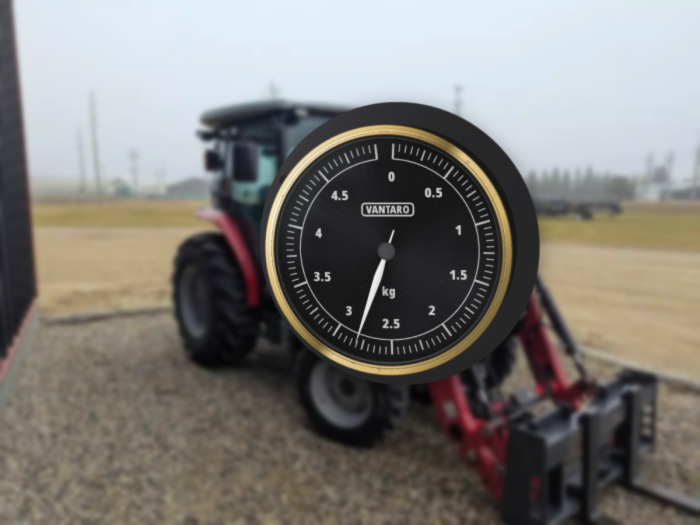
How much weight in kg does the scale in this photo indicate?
2.8 kg
